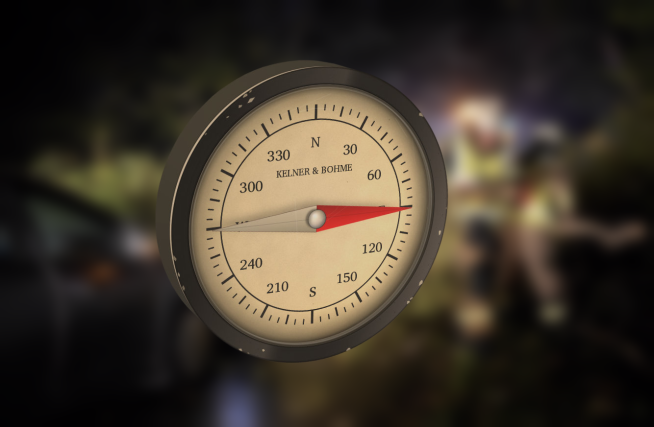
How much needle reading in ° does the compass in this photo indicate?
90 °
